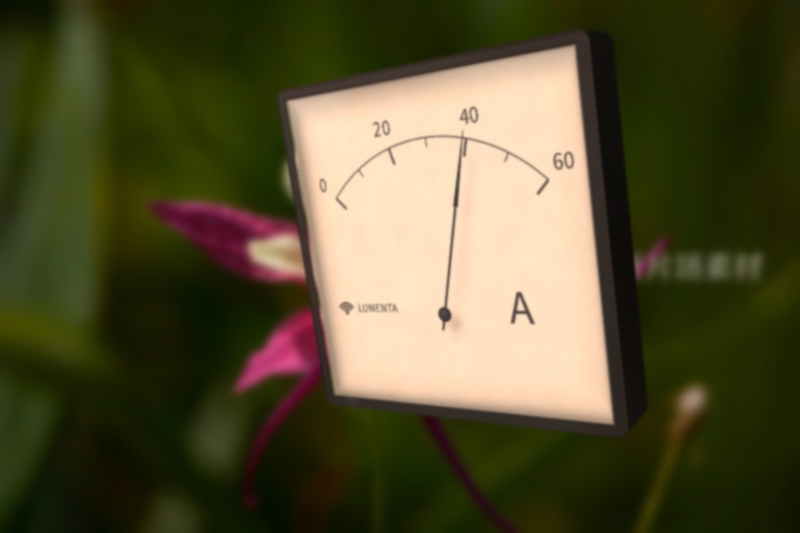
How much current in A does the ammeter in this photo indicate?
40 A
